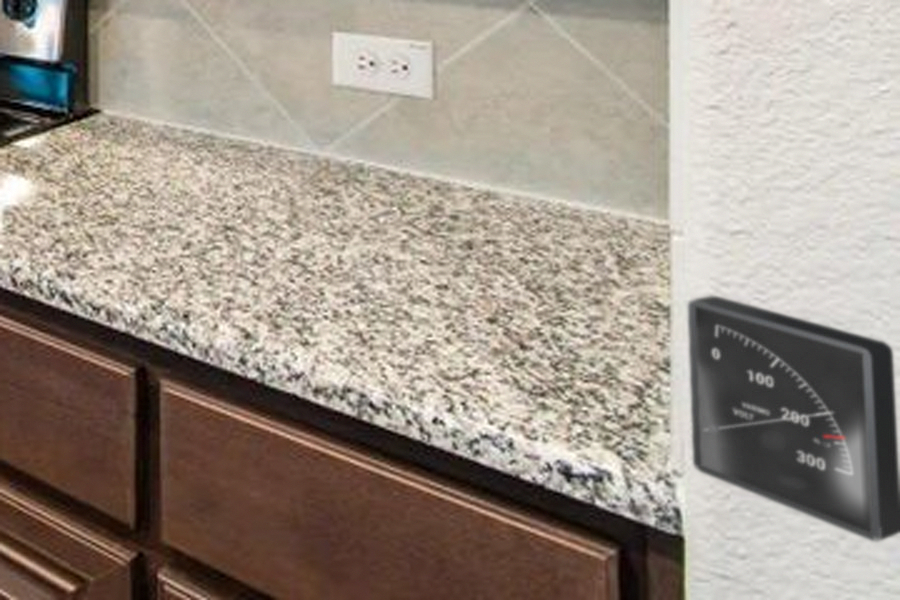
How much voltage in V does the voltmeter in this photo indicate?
200 V
